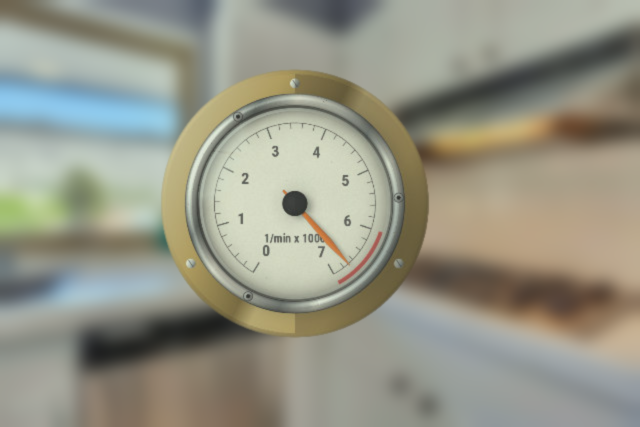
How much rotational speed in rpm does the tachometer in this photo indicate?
6700 rpm
